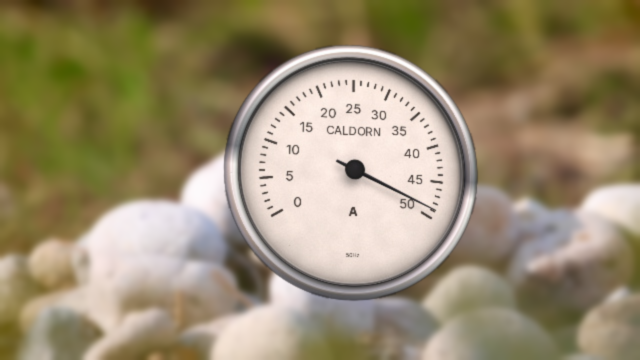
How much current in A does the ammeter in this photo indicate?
49 A
